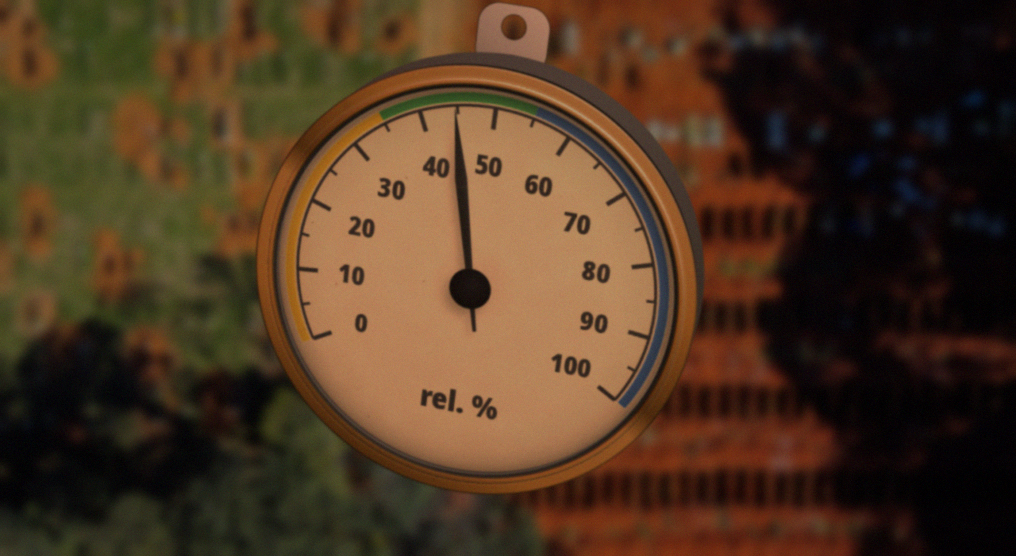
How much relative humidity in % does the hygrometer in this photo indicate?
45 %
